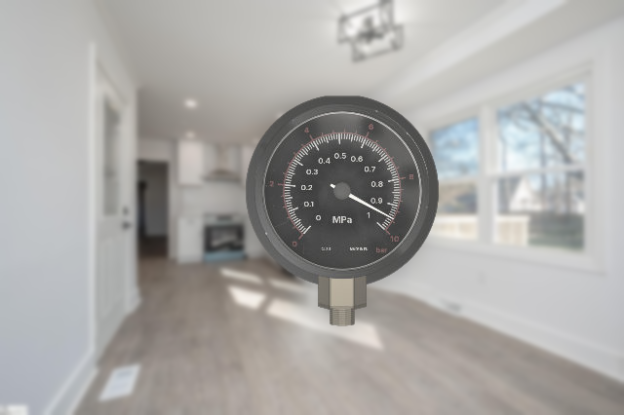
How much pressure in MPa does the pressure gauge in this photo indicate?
0.95 MPa
